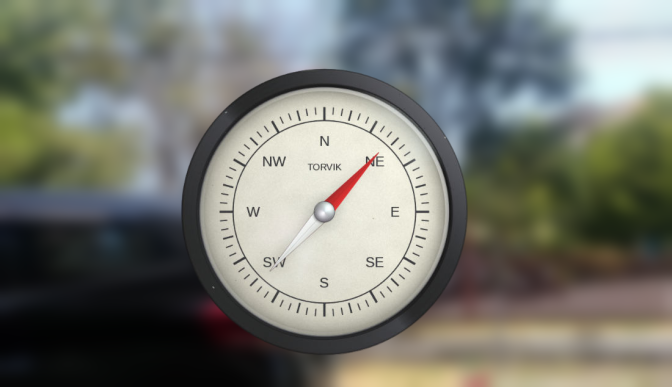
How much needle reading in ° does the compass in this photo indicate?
42.5 °
